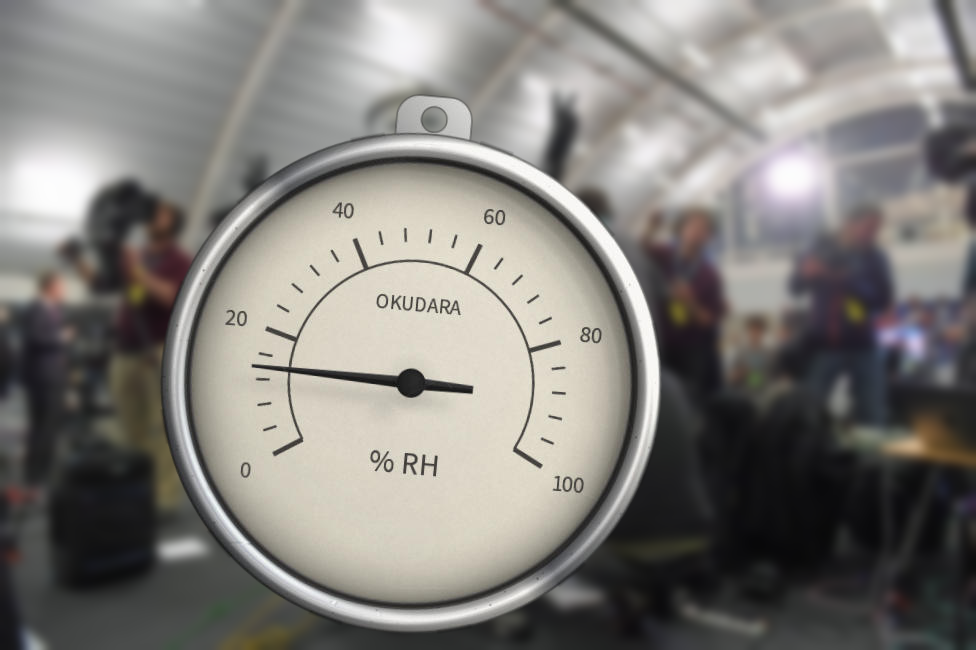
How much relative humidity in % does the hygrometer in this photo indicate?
14 %
